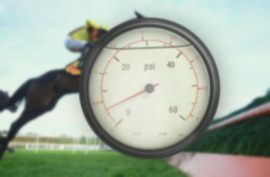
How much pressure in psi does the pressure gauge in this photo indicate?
5 psi
